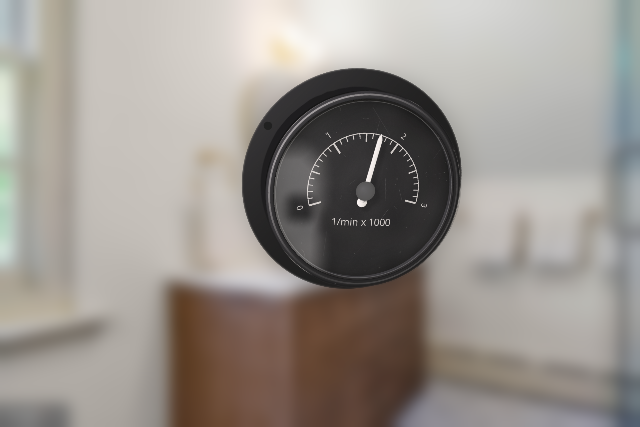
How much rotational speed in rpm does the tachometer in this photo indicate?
1700 rpm
